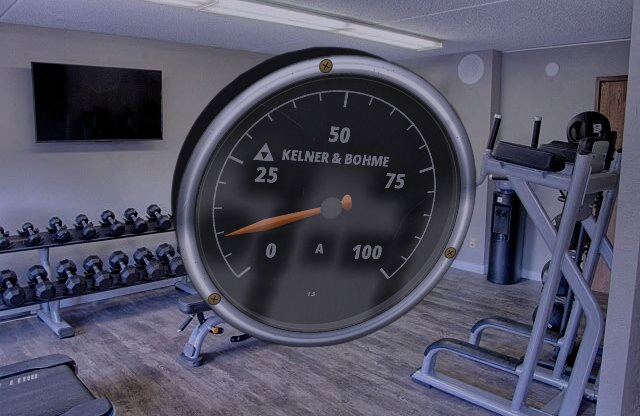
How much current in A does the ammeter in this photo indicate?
10 A
